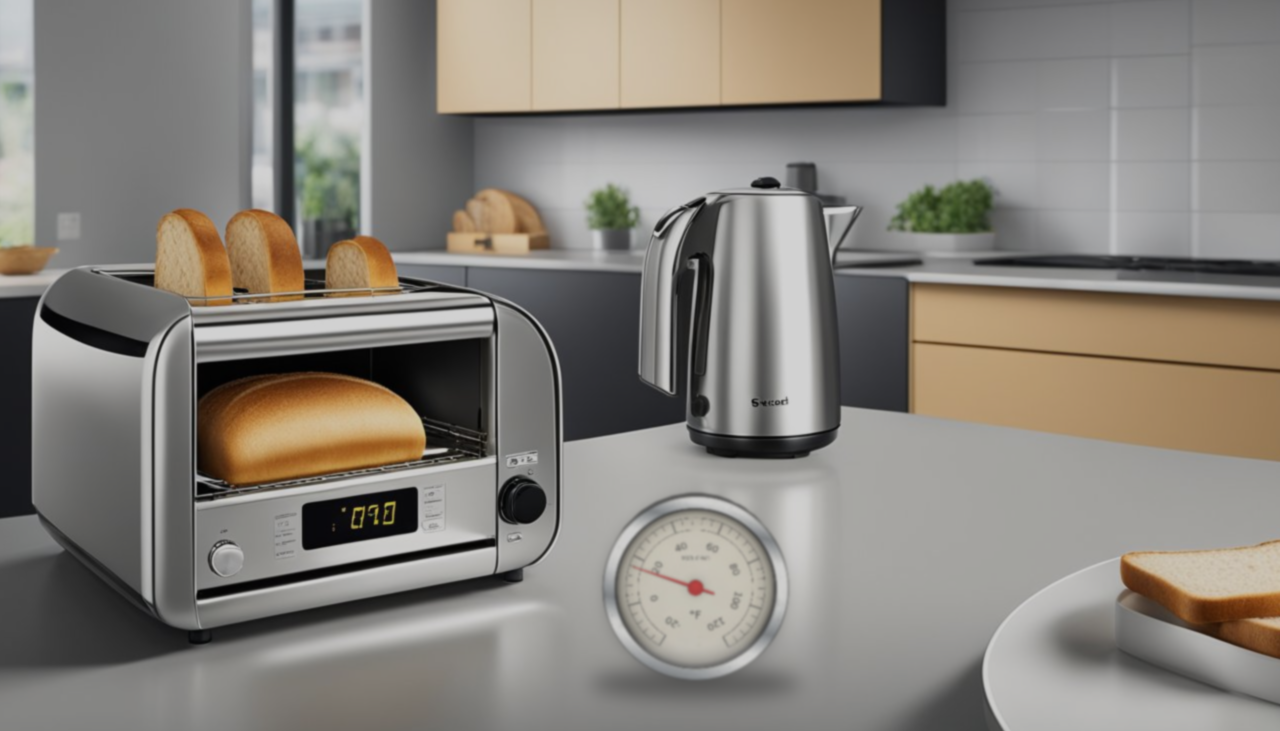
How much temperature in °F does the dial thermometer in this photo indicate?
16 °F
